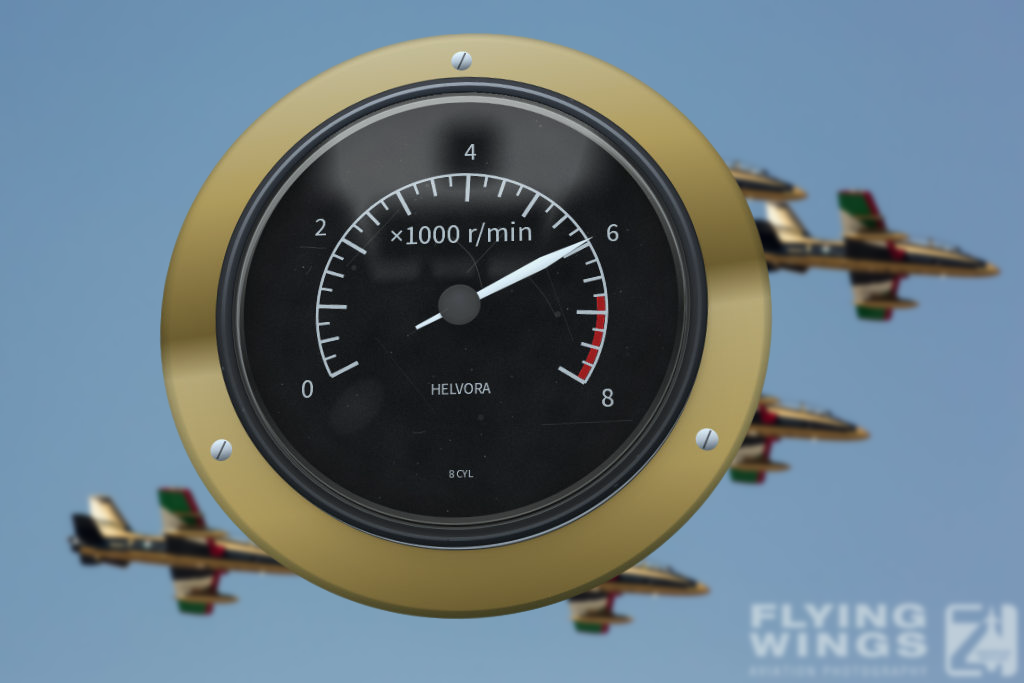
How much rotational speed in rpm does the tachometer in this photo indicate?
6000 rpm
